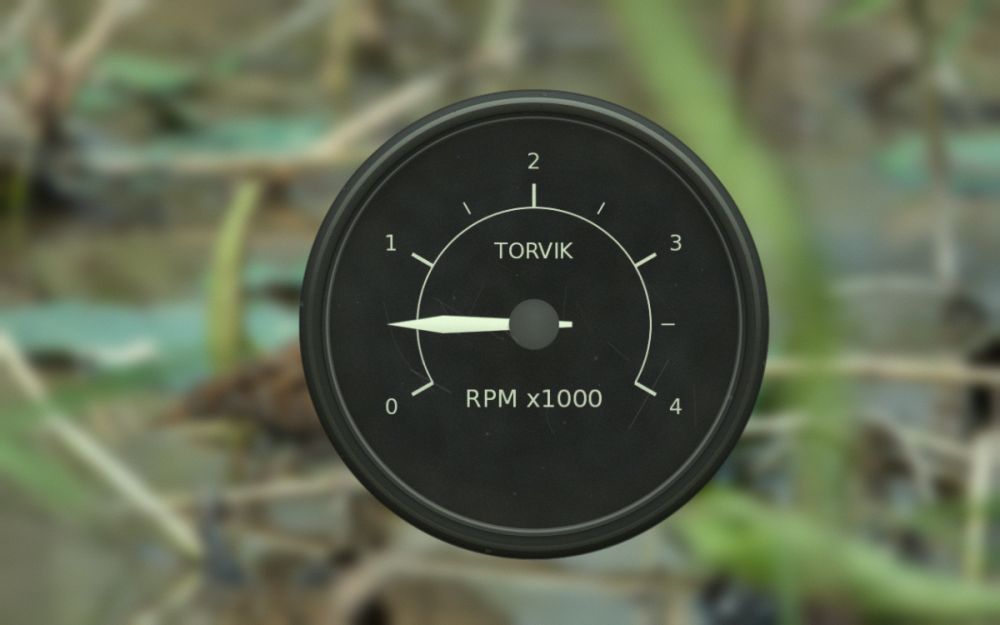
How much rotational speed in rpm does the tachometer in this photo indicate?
500 rpm
